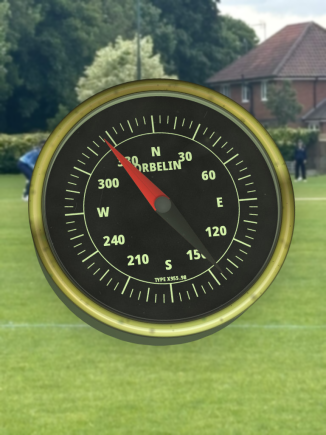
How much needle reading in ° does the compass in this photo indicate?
325 °
